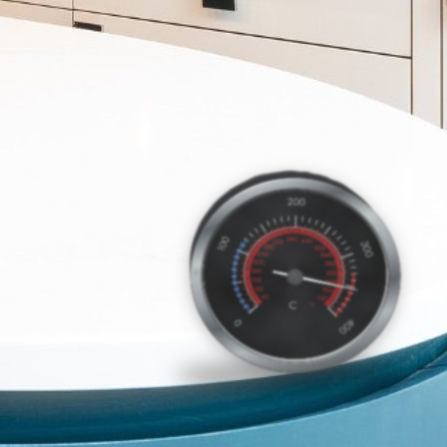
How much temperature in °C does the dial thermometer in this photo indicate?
350 °C
